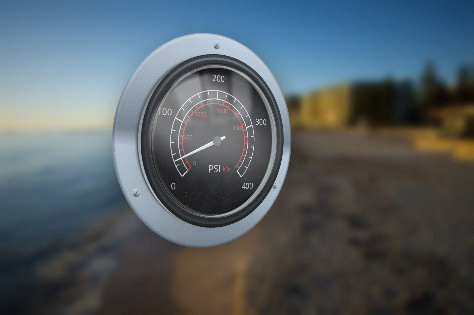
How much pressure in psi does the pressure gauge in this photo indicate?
30 psi
